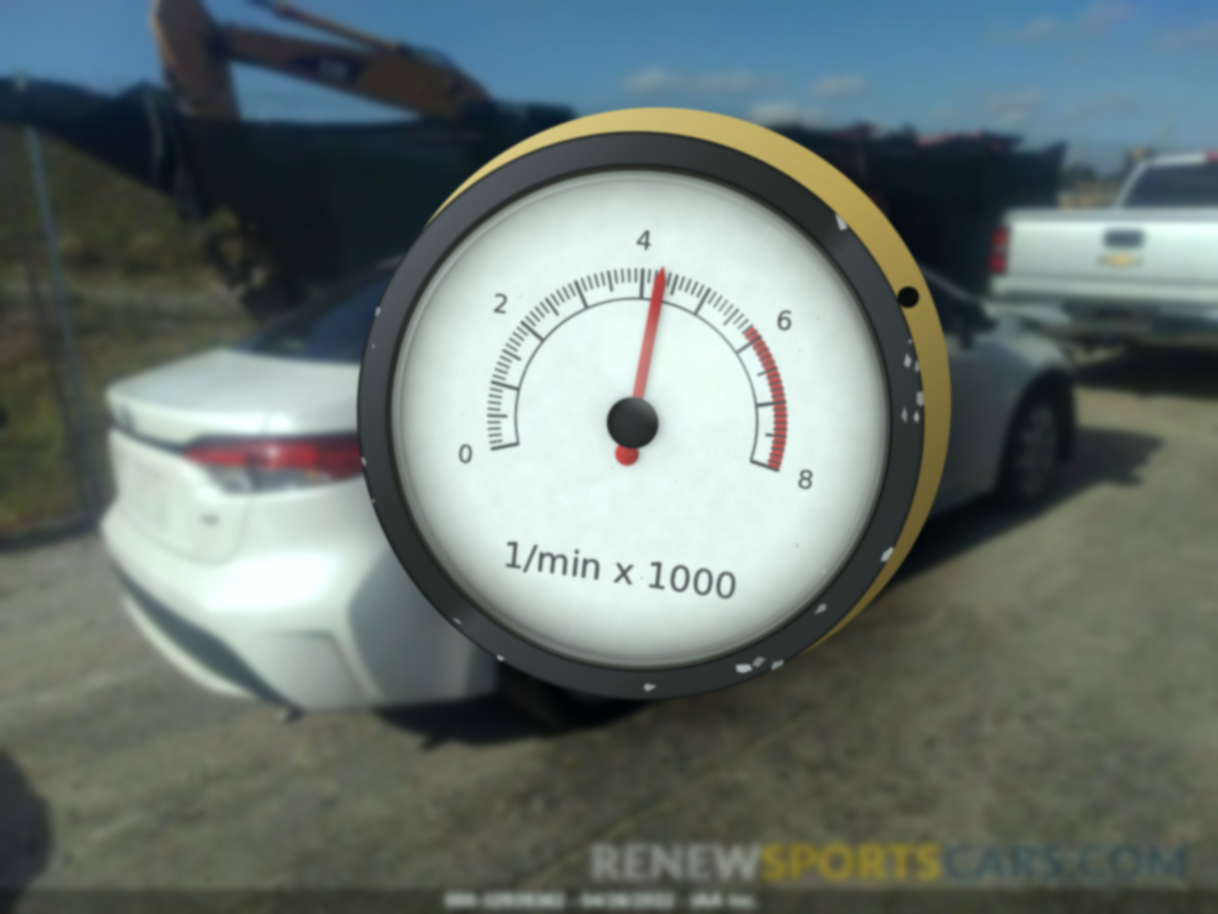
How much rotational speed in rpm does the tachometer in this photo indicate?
4300 rpm
